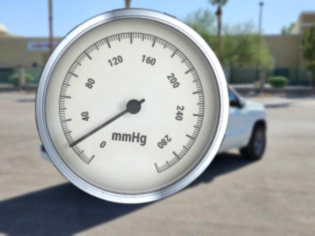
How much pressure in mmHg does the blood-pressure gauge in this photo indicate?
20 mmHg
